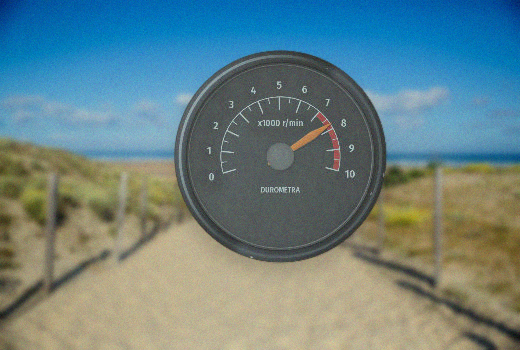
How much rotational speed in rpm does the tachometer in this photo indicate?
7750 rpm
